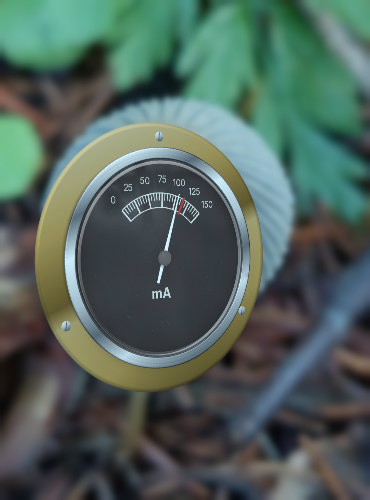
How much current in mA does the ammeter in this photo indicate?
100 mA
